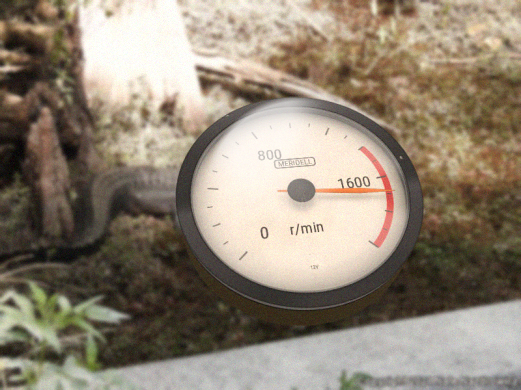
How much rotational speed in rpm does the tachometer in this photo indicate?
1700 rpm
